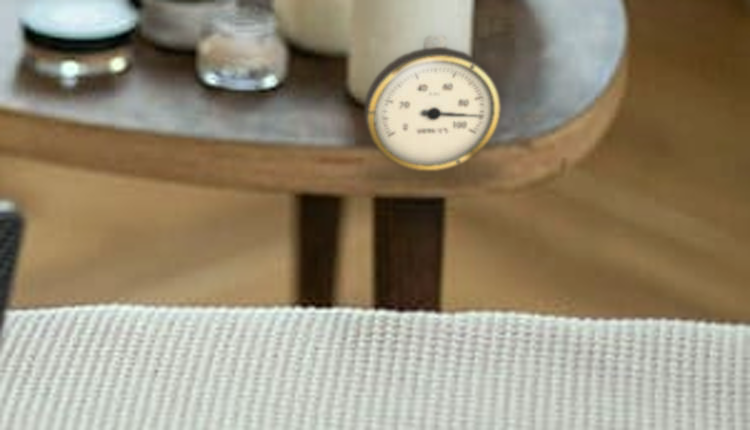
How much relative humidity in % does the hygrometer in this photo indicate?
90 %
